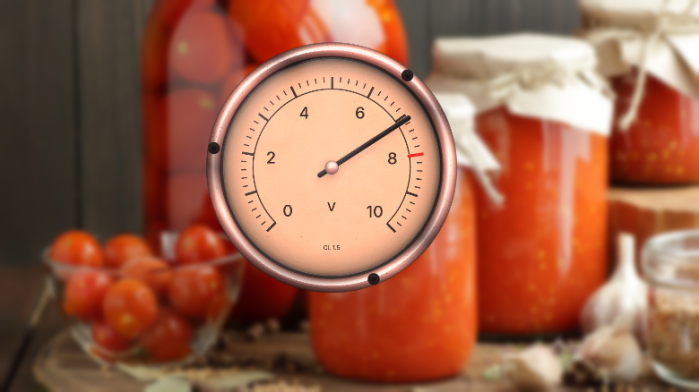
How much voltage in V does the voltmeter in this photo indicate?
7.1 V
